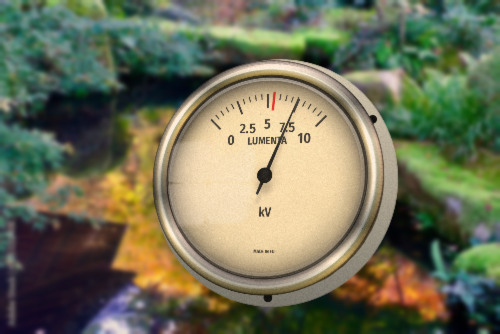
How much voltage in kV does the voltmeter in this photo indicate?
7.5 kV
